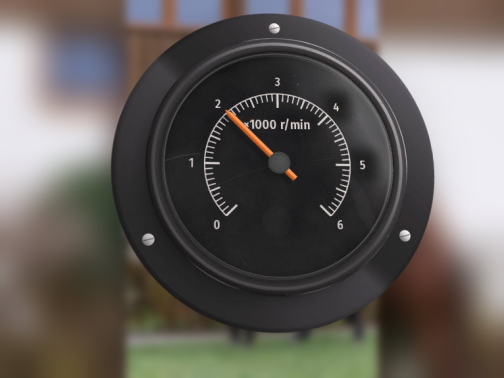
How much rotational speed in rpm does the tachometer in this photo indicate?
2000 rpm
